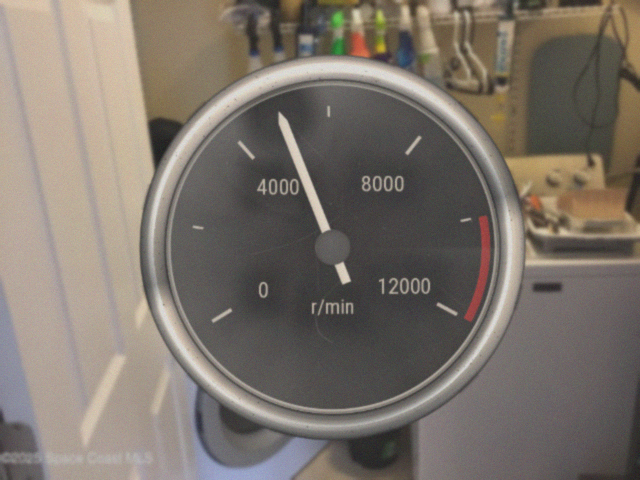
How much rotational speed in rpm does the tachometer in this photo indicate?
5000 rpm
